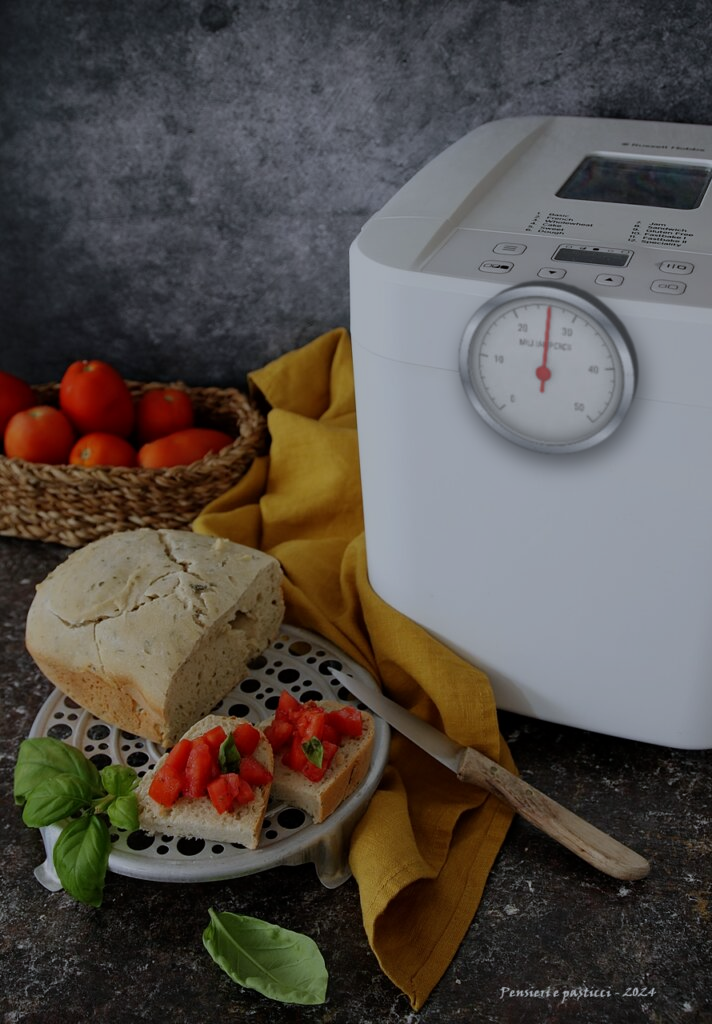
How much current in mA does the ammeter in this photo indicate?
26 mA
